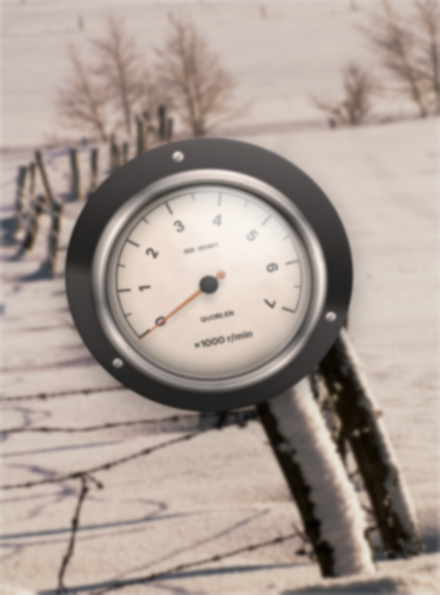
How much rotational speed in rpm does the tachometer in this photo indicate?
0 rpm
